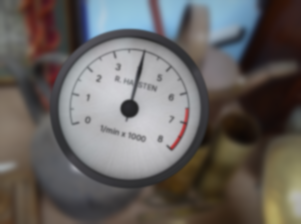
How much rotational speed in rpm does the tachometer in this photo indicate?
4000 rpm
